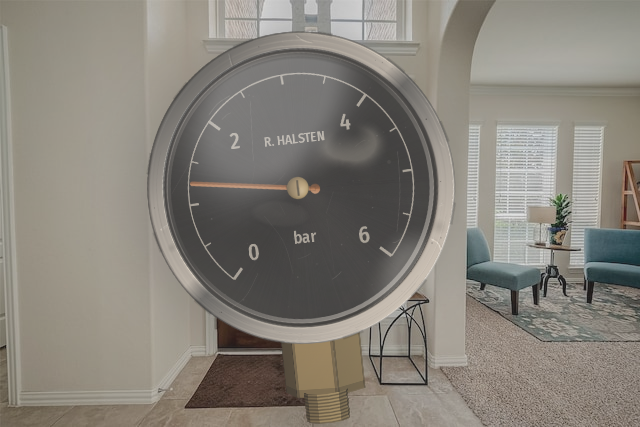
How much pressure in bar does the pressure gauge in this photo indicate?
1.25 bar
